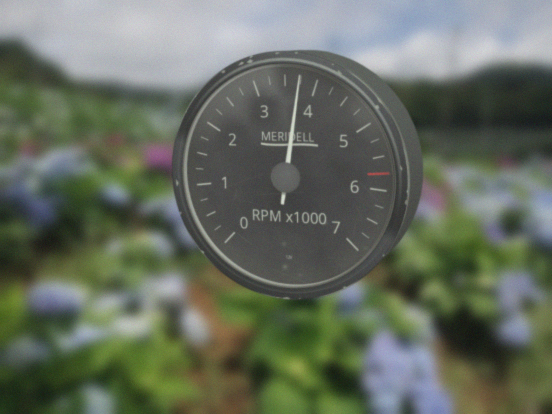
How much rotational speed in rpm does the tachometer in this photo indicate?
3750 rpm
